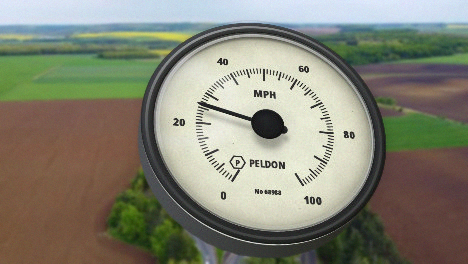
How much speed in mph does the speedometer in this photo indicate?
25 mph
